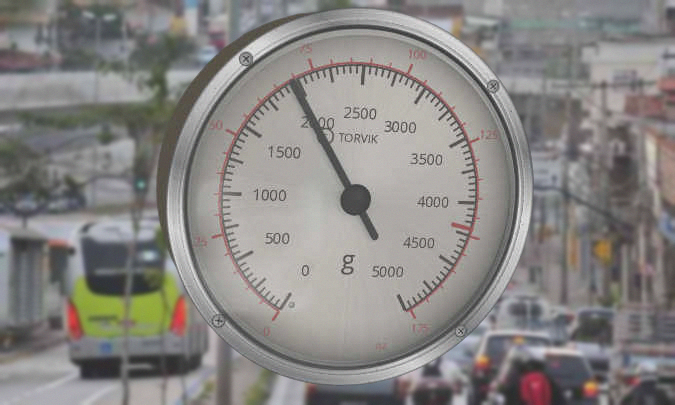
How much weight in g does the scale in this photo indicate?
1950 g
